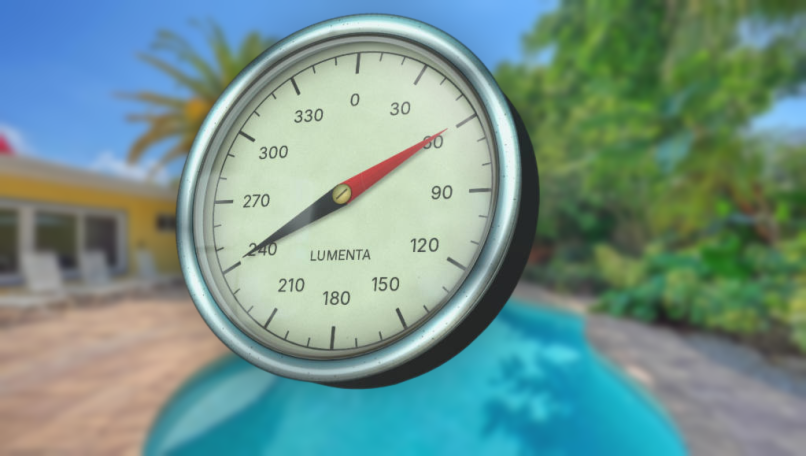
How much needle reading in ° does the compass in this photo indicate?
60 °
